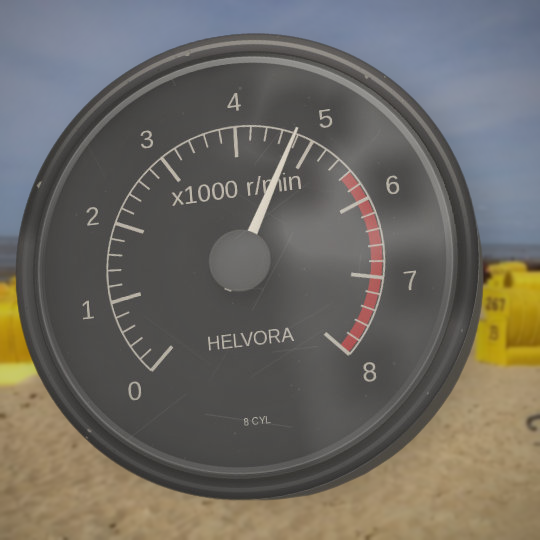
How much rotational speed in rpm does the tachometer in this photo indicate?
4800 rpm
